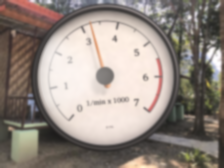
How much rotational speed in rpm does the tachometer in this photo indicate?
3250 rpm
